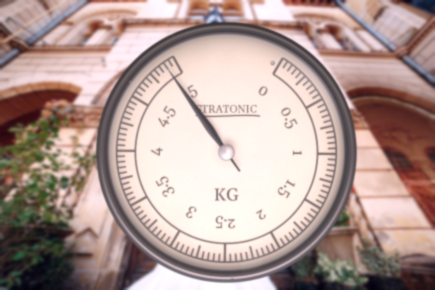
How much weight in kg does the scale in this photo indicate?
4.9 kg
